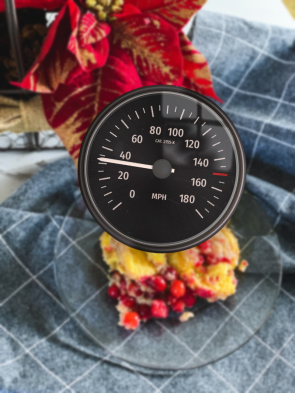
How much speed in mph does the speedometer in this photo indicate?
32.5 mph
